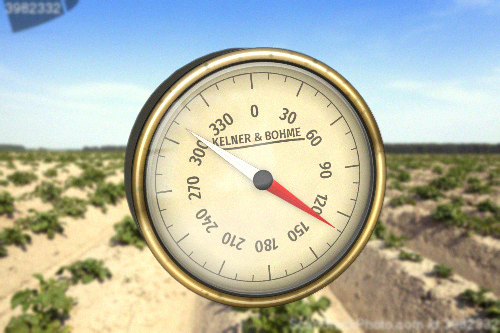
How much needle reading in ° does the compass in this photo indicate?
130 °
